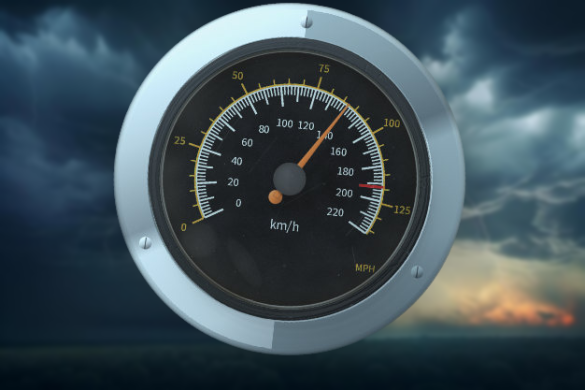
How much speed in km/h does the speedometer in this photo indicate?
140 km/h
